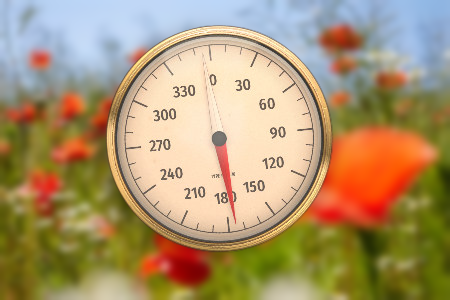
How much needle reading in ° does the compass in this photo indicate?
175 °
